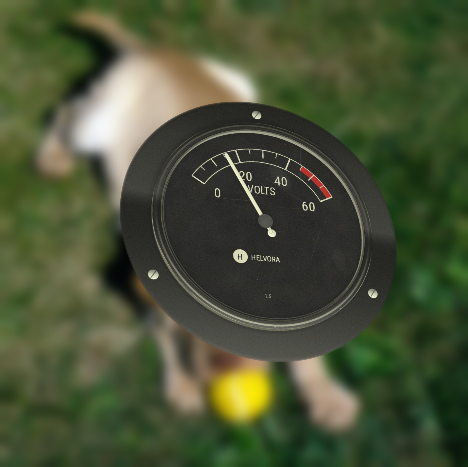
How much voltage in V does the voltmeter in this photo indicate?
15 V
